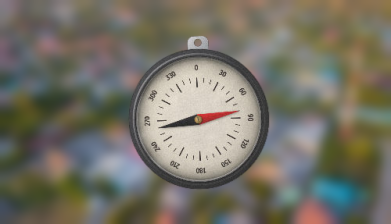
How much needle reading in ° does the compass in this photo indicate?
80 °
